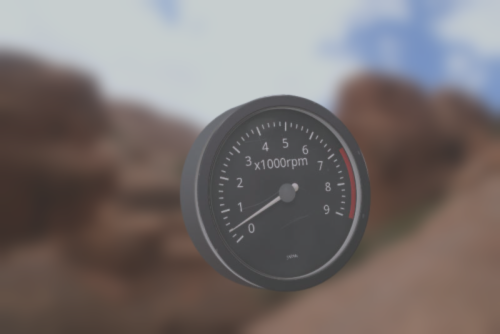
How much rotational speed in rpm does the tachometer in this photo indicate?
400 rpm
